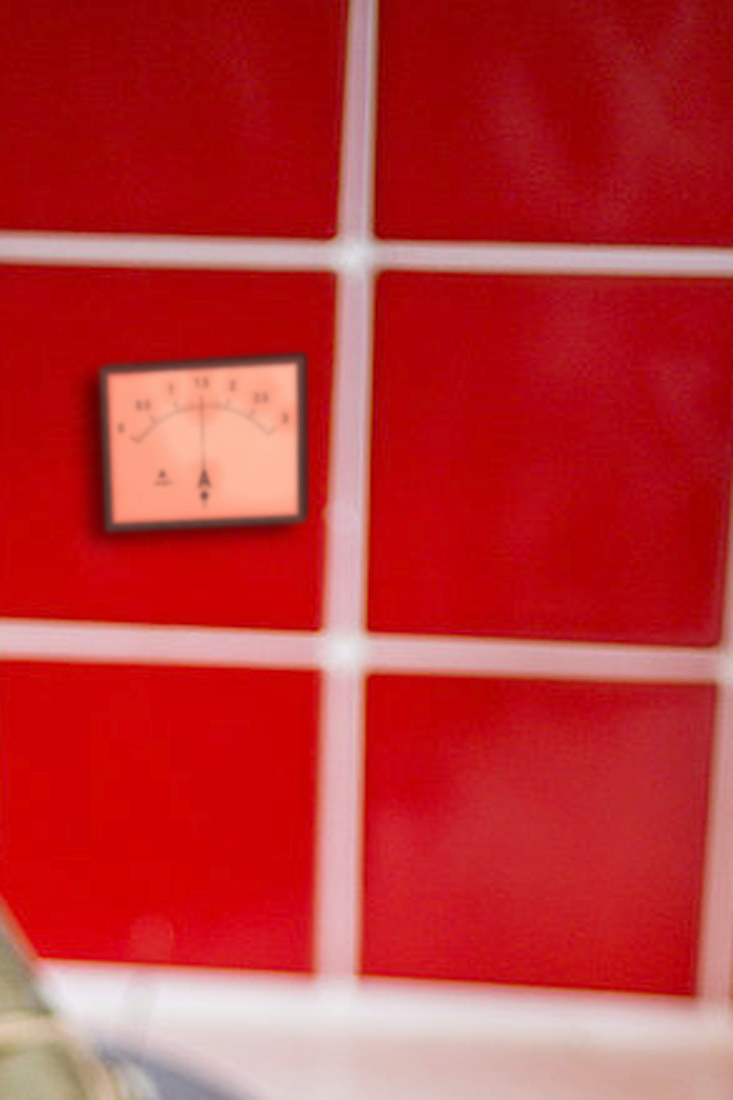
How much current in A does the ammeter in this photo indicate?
1.5 A
